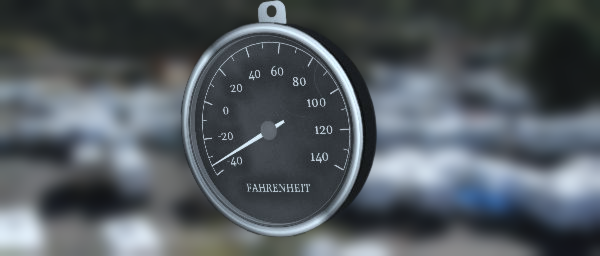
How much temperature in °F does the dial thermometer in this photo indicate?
-35 °F
